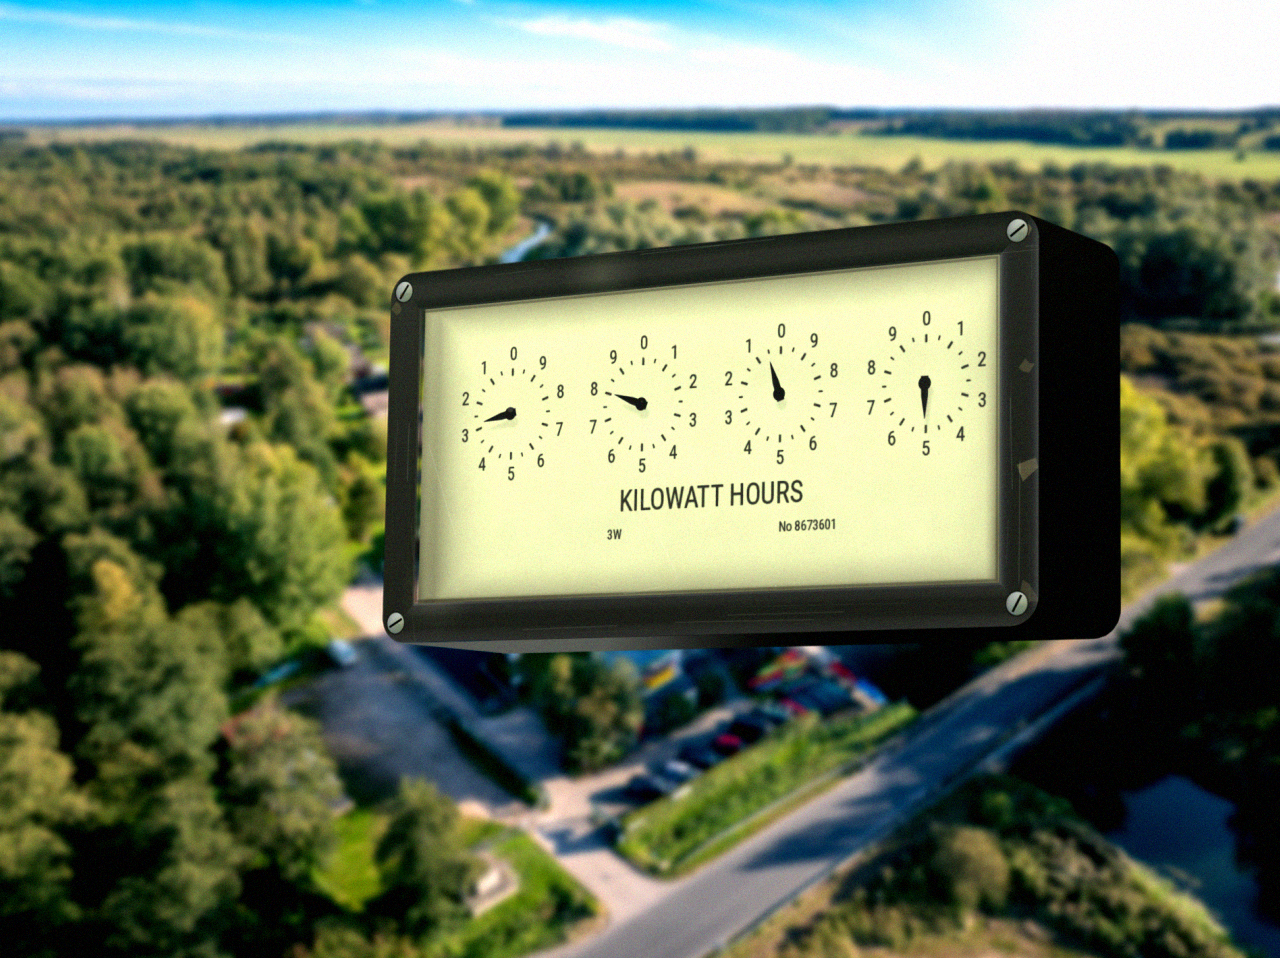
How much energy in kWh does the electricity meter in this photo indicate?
2805 kWh
